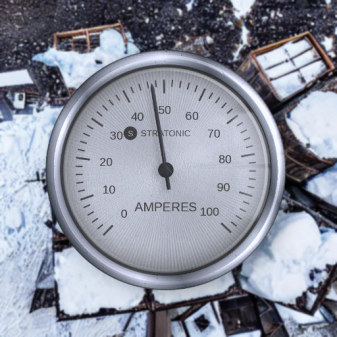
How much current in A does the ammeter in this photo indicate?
47 A
